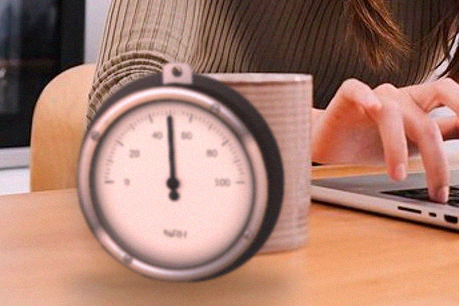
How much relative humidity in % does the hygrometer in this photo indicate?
50 %
